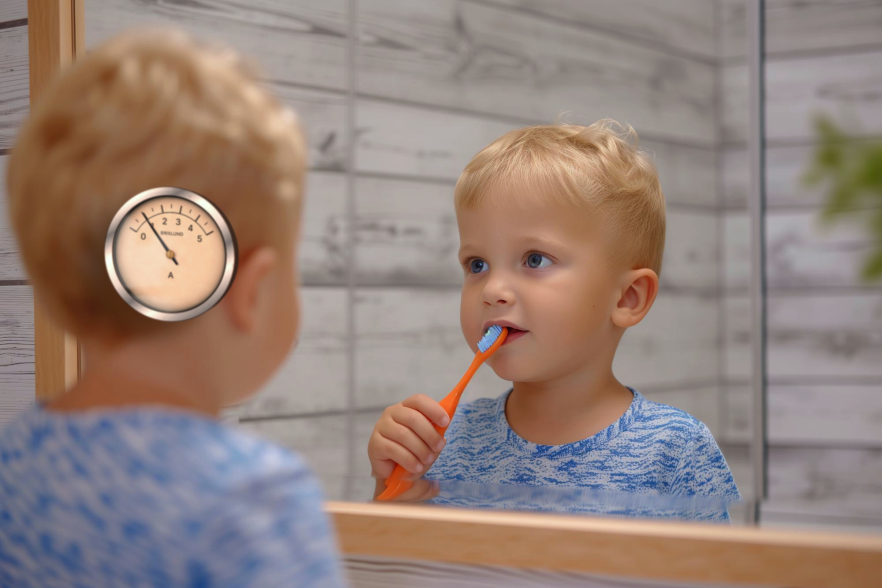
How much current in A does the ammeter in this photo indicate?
1 A
